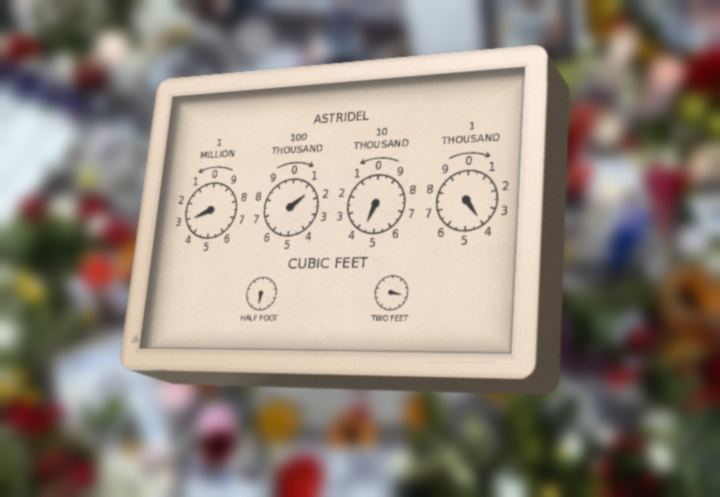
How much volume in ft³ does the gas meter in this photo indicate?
314400 ft³
